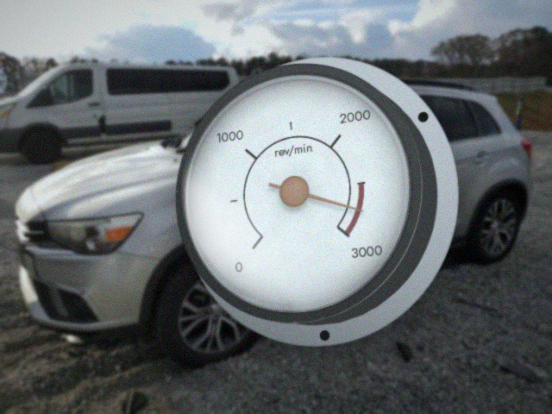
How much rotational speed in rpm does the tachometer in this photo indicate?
2750 rpm
